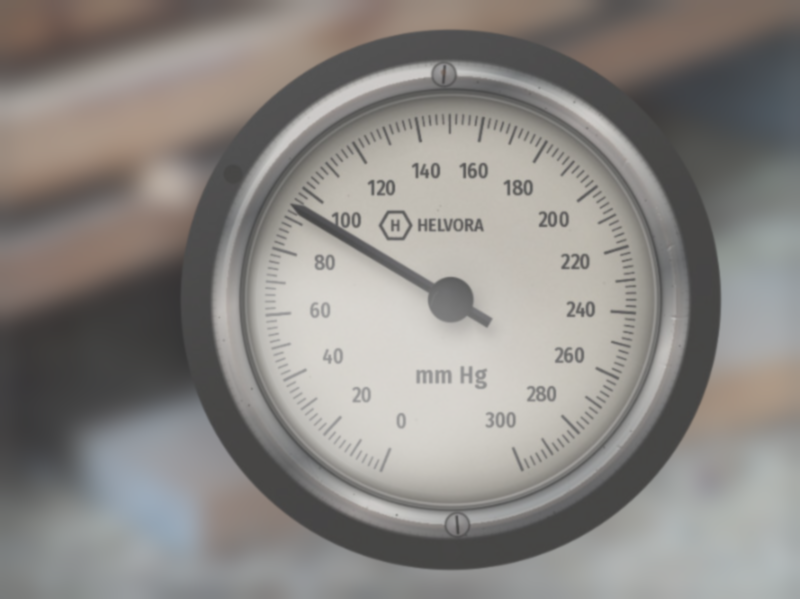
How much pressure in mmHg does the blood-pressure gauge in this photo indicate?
94 mmHg
